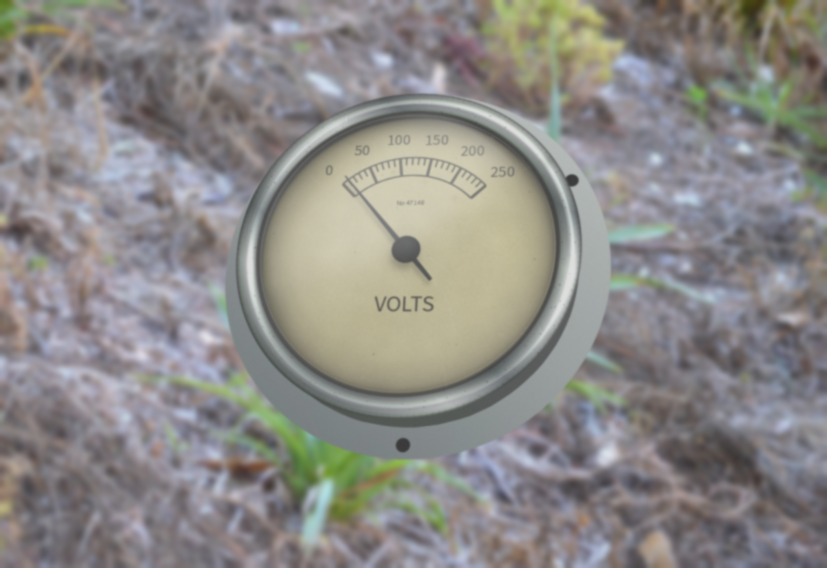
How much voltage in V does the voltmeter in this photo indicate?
10 V
